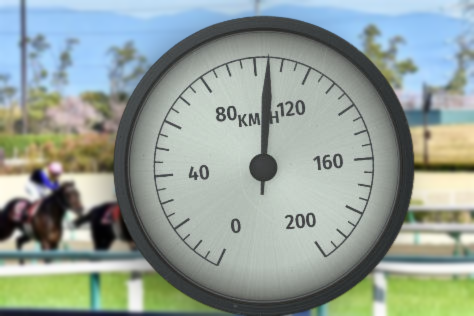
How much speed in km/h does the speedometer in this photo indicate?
105 km/h
